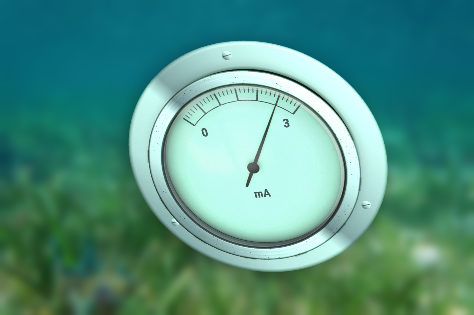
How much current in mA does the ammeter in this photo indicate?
2.5 mA
